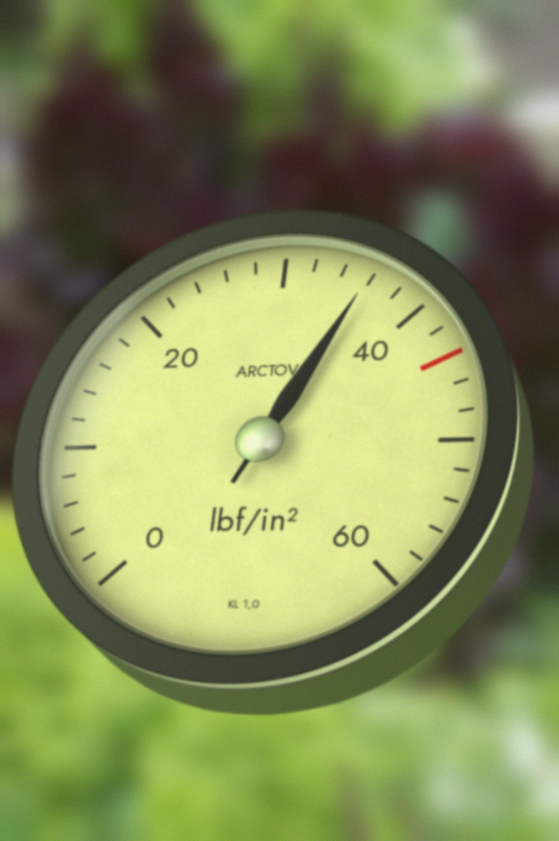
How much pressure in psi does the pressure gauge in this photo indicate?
36 psi
